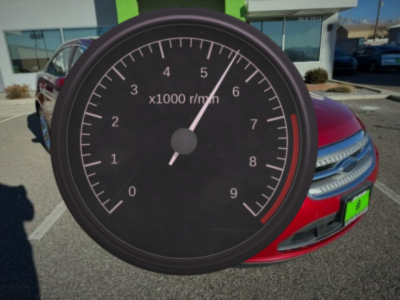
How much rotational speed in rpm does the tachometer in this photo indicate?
5500 rpm
